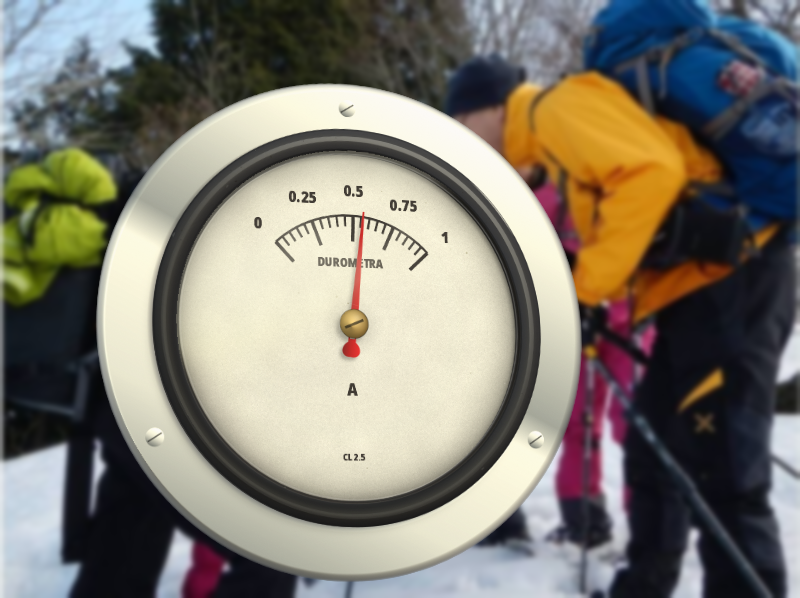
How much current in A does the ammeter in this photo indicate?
0.55 A
